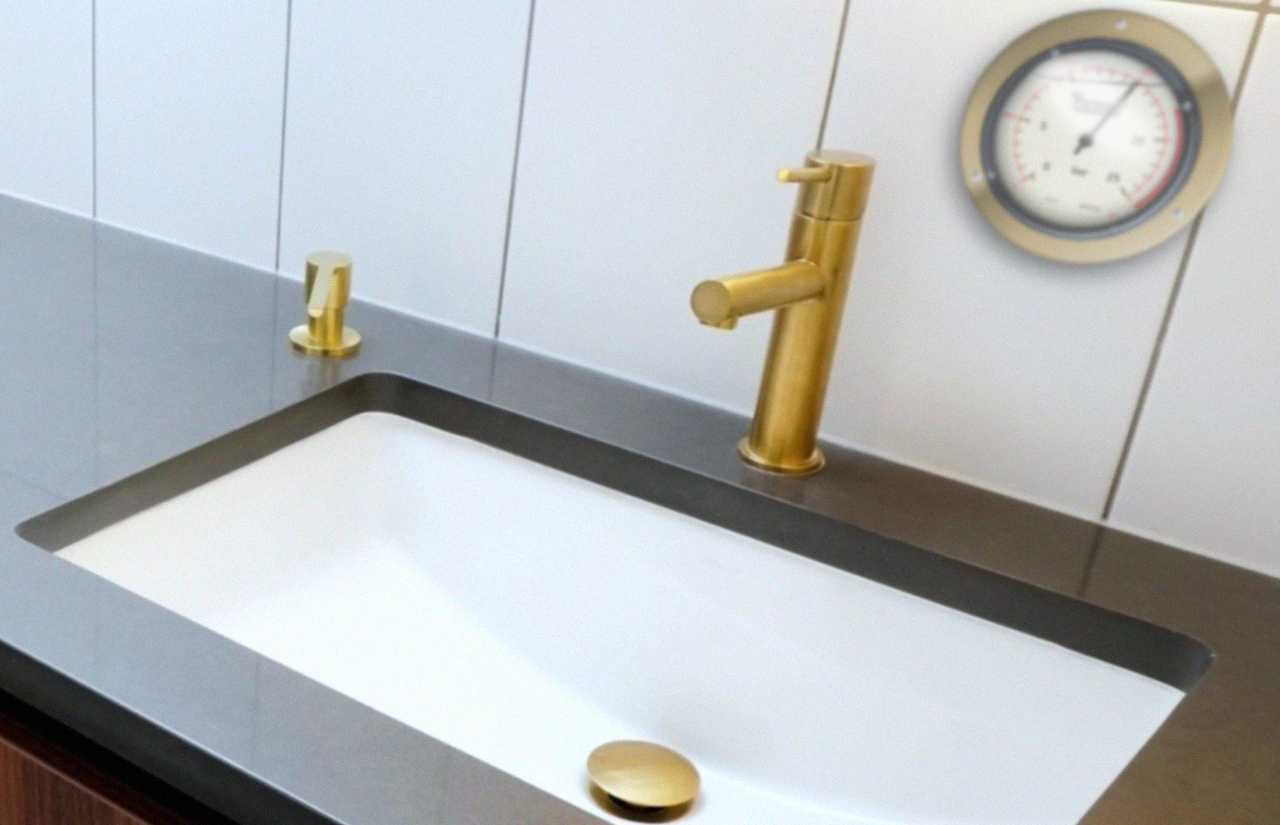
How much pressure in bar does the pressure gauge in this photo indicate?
15 bar
